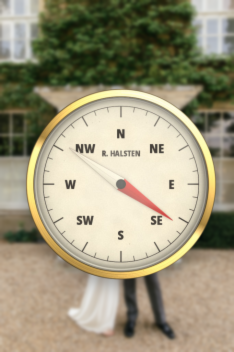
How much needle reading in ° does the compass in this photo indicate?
125 °
